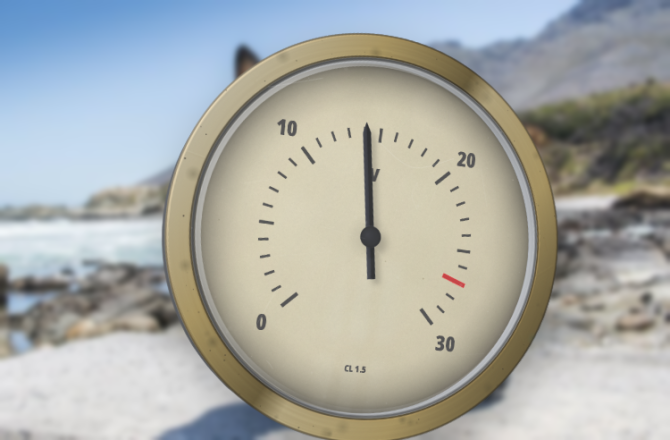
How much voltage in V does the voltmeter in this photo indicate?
14 V
